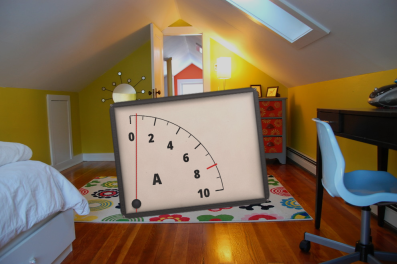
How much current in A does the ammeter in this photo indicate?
0.5 A
